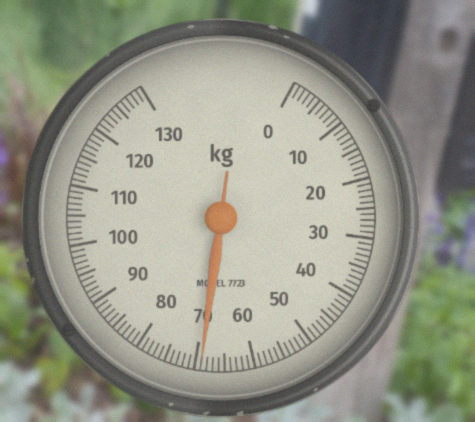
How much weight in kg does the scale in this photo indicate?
69 kg
